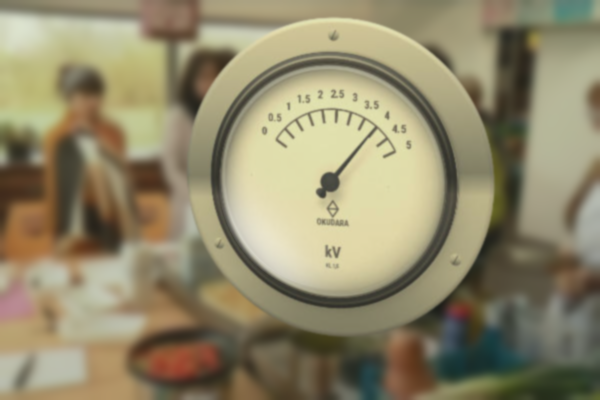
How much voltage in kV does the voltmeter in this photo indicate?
4 kV
